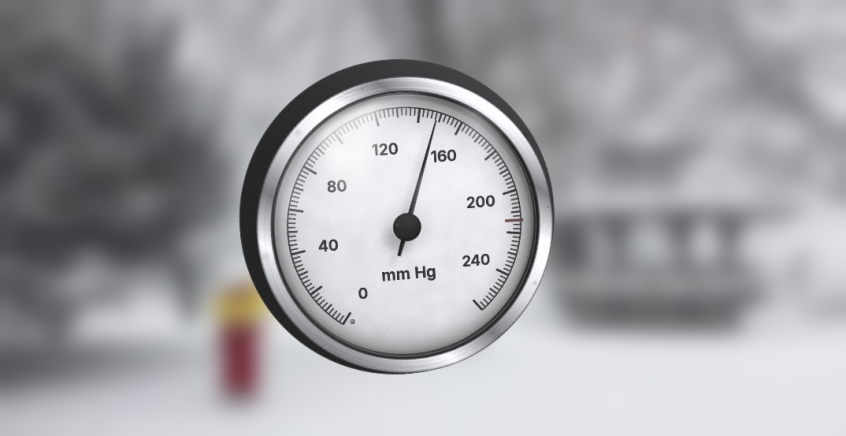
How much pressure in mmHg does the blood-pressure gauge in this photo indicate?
148 mmHg
